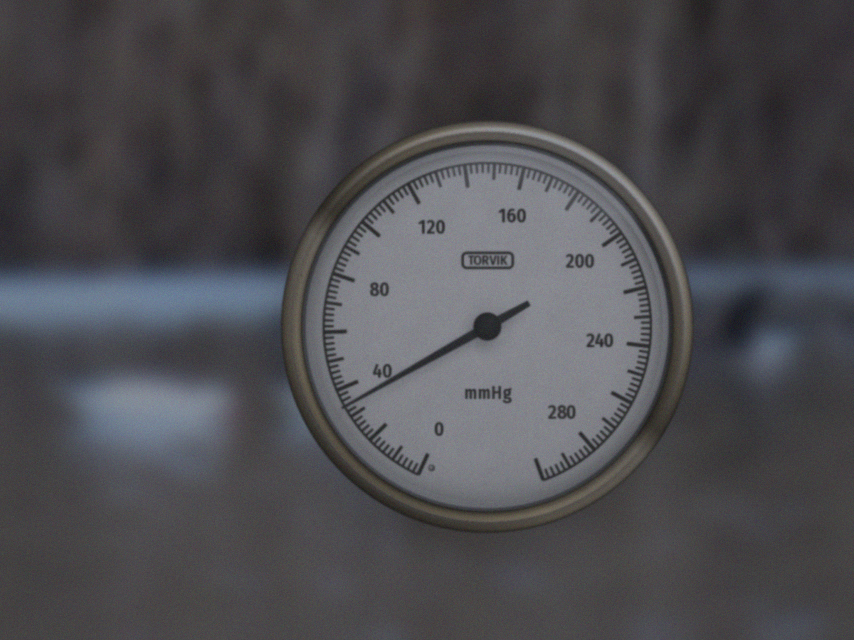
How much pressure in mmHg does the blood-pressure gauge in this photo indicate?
34 mmHg
